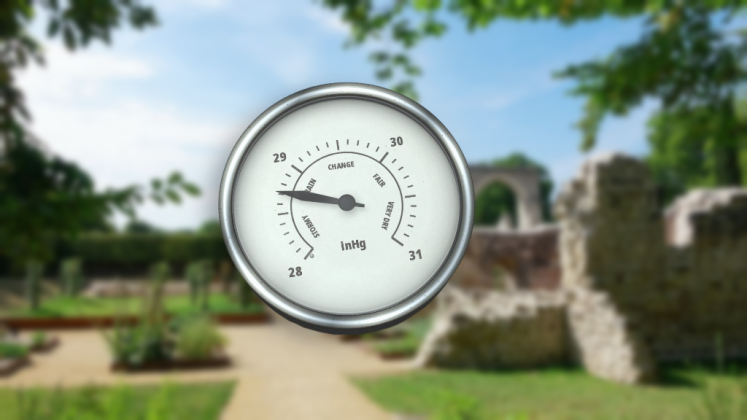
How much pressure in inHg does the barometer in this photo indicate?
28.7 inHg
